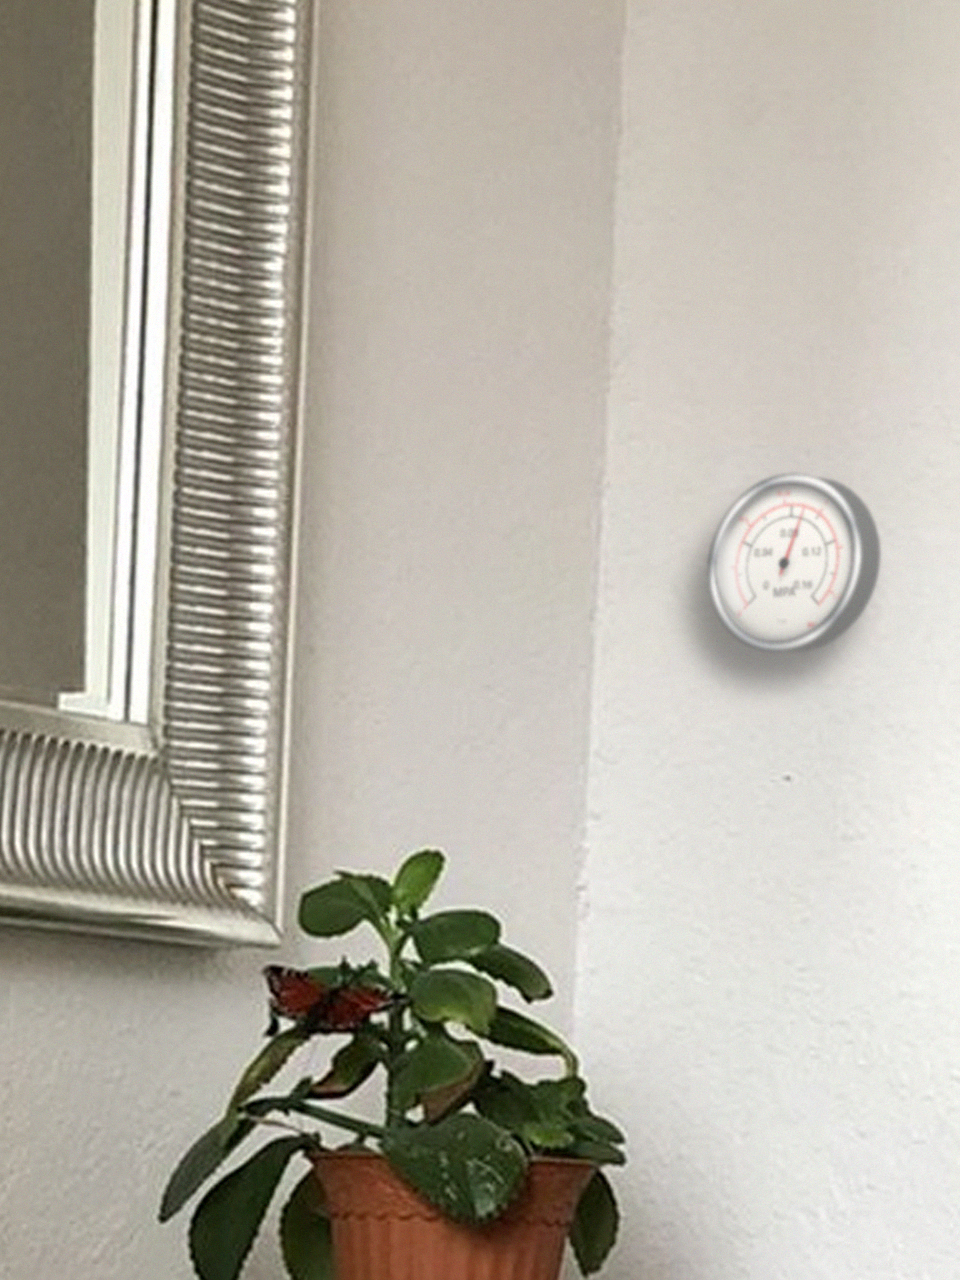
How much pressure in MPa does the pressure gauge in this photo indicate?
0.09 MPa
